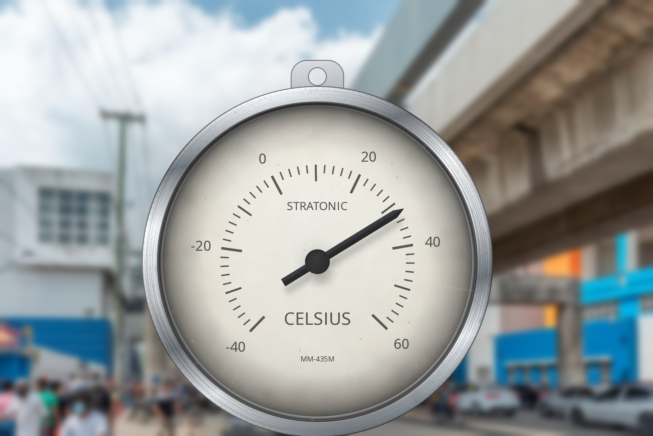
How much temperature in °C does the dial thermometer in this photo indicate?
32 °C
